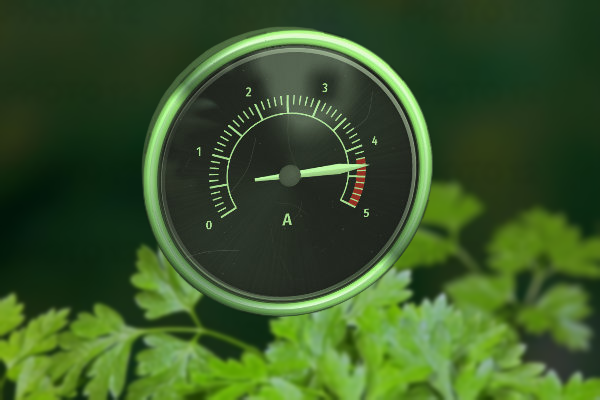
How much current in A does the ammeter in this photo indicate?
4.3 A
